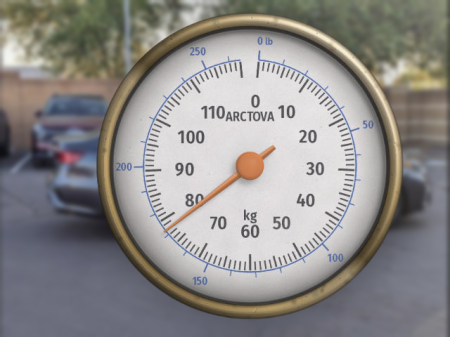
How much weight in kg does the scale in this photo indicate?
78 kg
